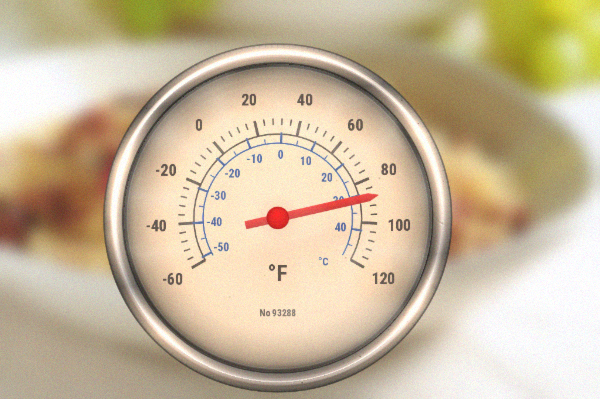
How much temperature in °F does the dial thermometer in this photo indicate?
88 °F
